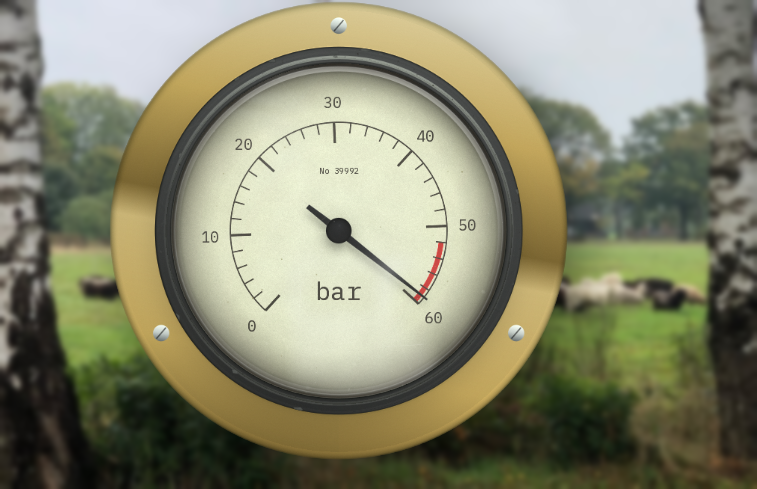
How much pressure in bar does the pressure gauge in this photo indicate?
59 bar
